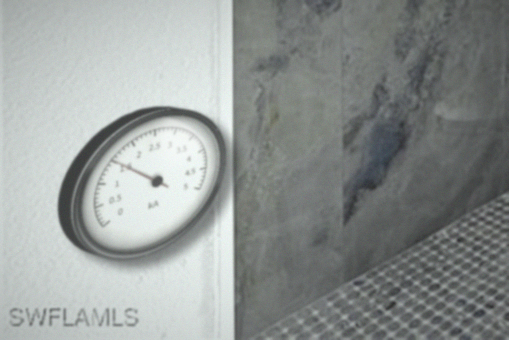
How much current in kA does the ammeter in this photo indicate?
1.5 kA
